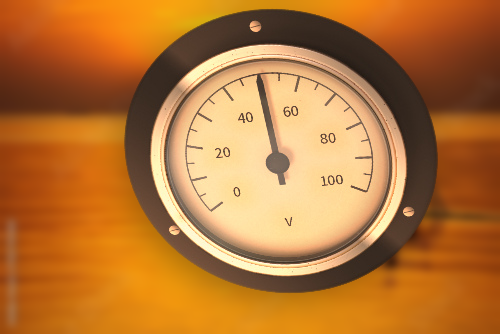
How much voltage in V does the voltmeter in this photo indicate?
50 V
